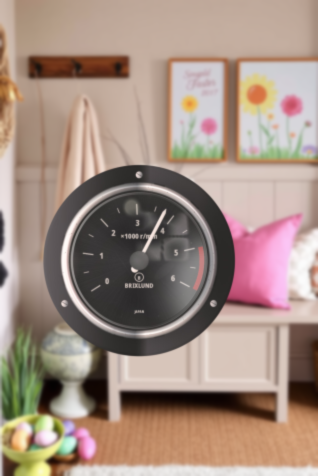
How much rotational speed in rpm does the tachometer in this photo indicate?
3750 rpm
